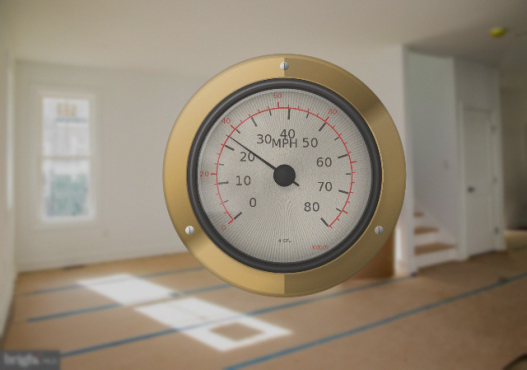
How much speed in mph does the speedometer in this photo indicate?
22.5 mph
